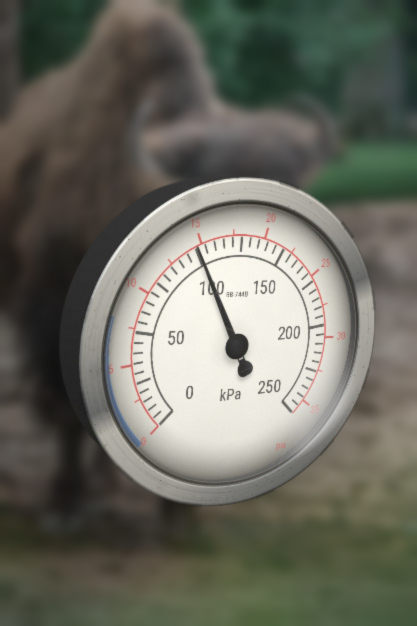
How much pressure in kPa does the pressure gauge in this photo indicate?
100 kPa
